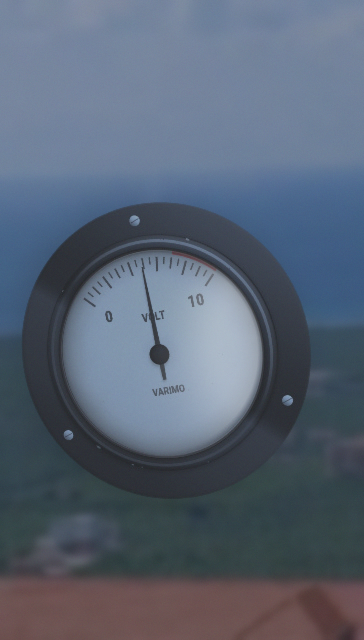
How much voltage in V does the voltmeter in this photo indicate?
5 V
